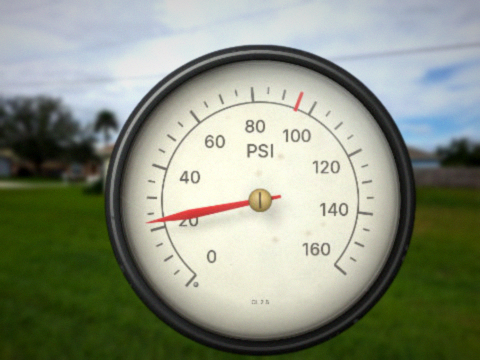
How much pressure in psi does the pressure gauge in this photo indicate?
22.5 psi
